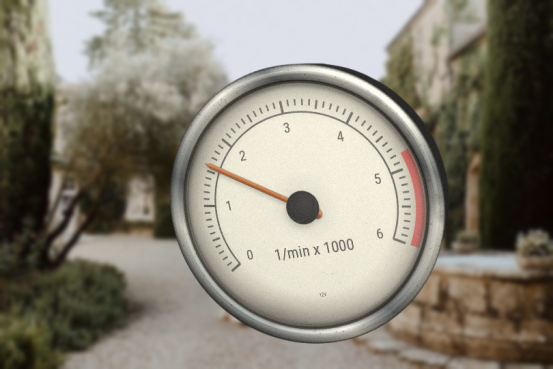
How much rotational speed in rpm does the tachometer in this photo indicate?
1600 rpm
